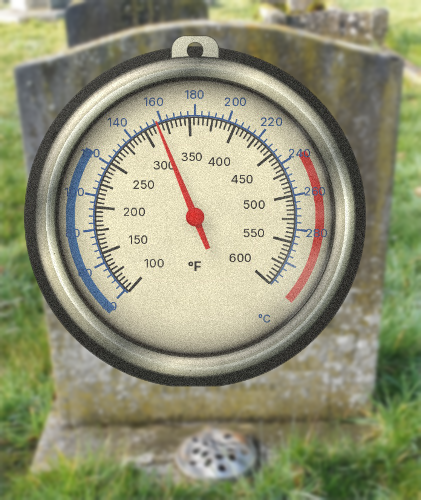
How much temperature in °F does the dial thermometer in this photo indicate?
315 °F
